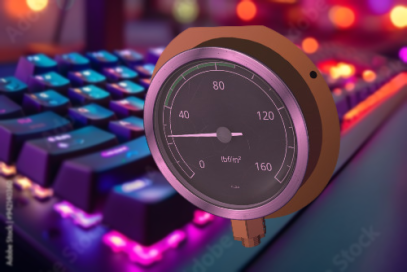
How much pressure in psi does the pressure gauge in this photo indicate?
25 psi
